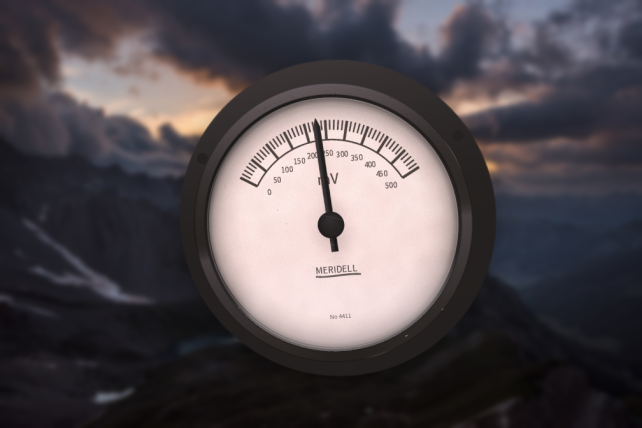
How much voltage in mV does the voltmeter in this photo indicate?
230 mV
